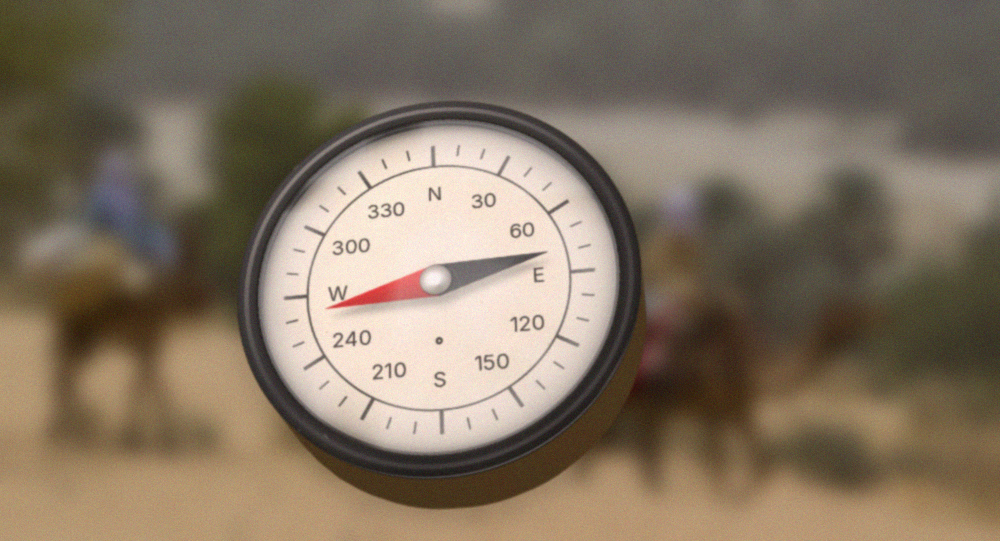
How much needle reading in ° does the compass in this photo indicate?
260 °
